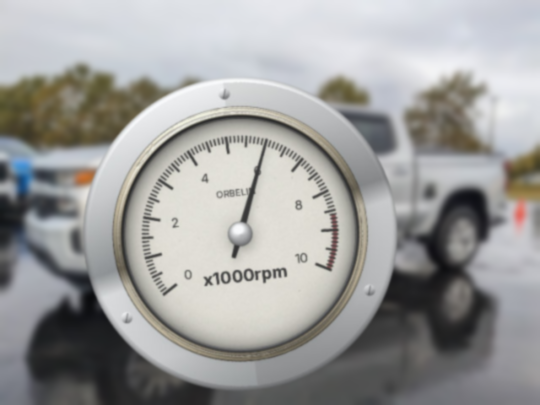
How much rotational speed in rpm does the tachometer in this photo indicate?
6000 rpm
